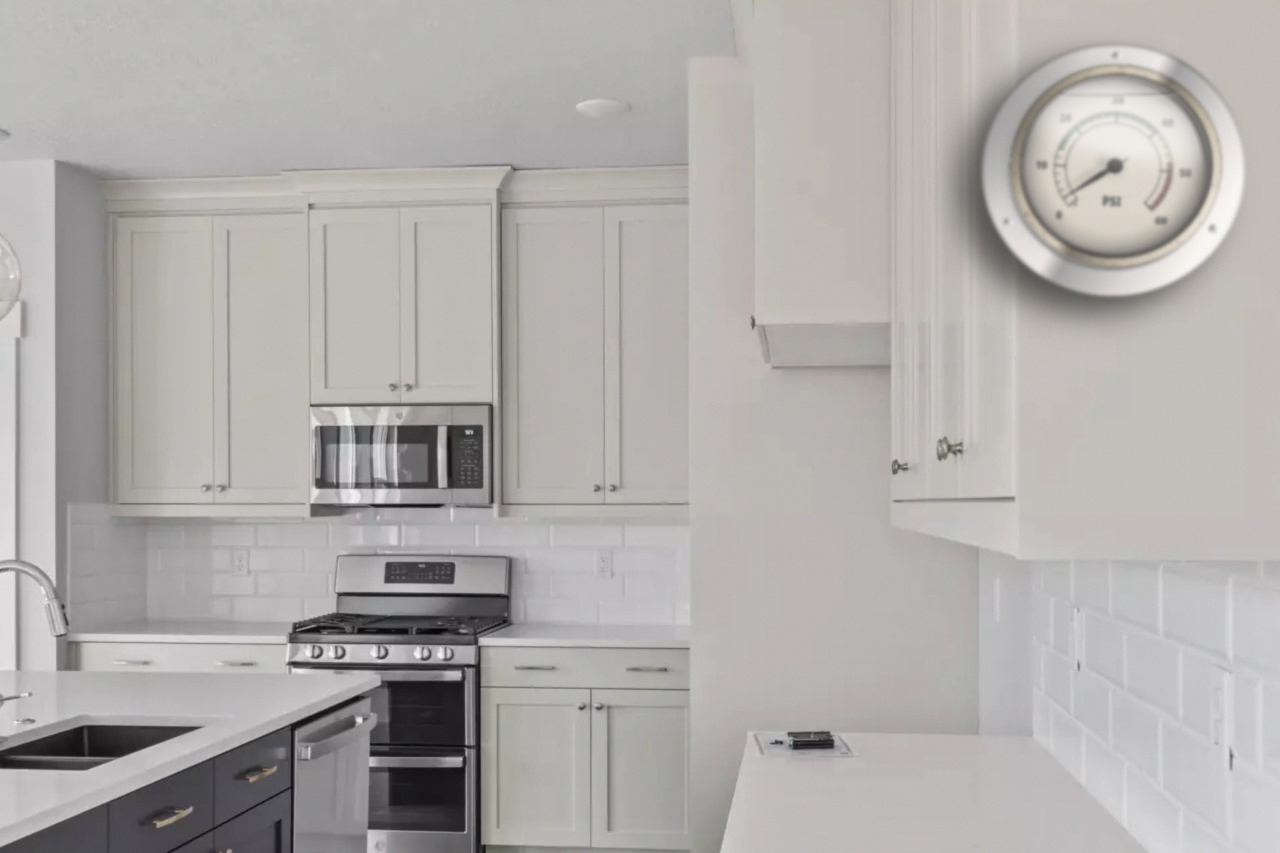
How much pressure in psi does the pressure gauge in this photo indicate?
2 psi
